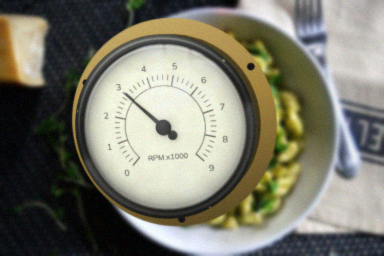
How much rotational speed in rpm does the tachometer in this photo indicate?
3000 rpm
